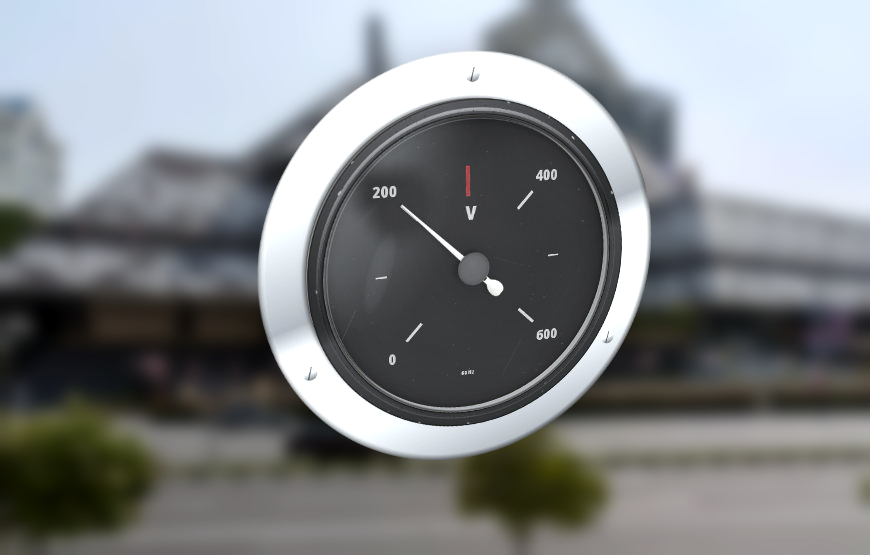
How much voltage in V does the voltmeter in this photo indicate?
200 V
